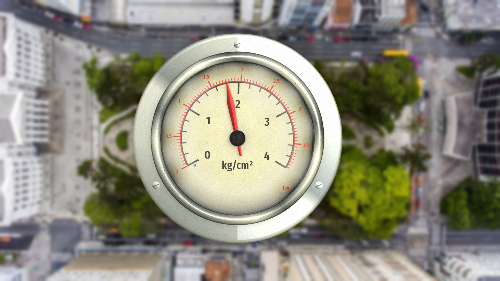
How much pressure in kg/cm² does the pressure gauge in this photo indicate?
1.8 kg/cm²
